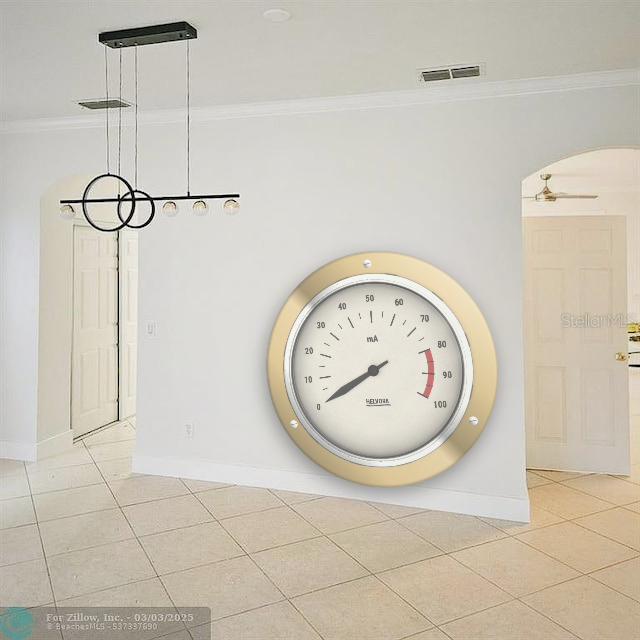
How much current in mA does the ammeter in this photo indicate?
0 mA
